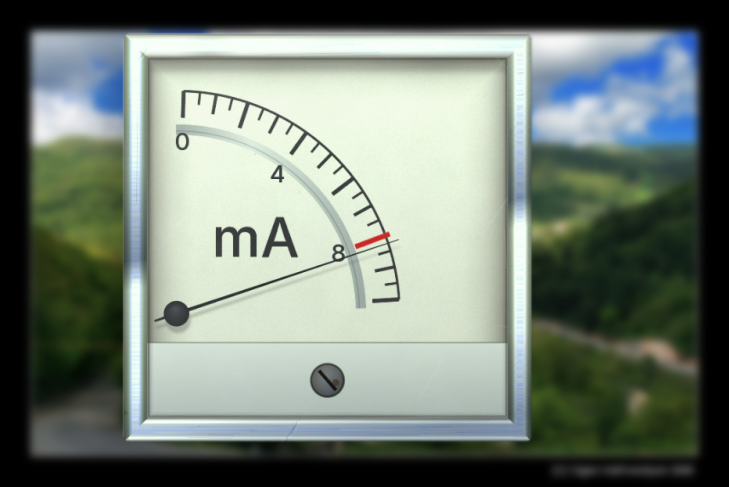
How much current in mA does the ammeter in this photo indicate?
8.25 mA
